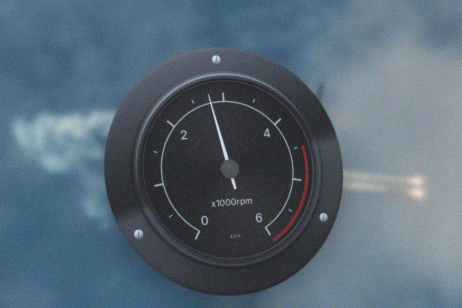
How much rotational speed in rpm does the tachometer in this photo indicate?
2750 rpm
